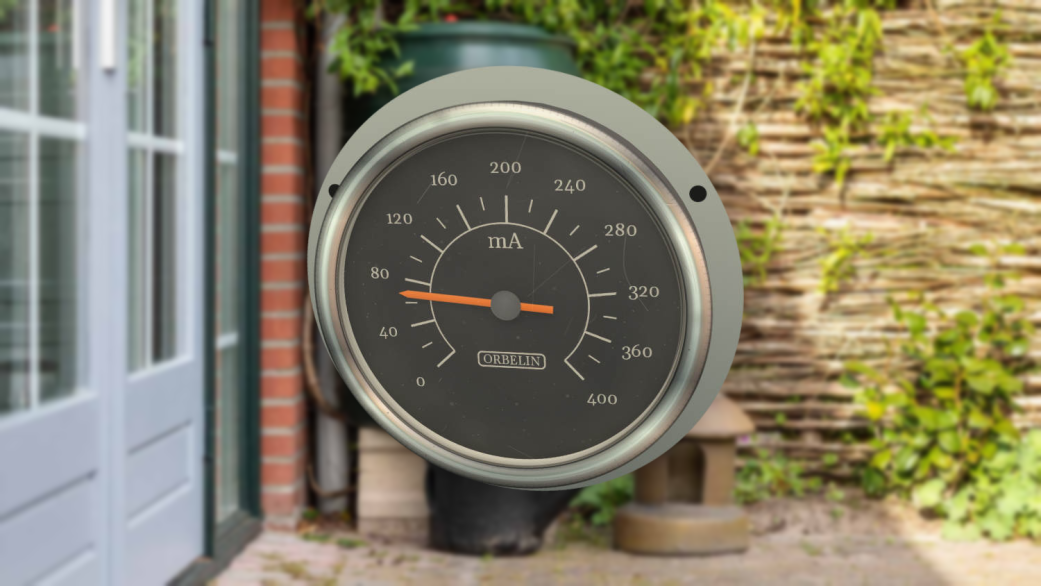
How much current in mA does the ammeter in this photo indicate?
70 mA
